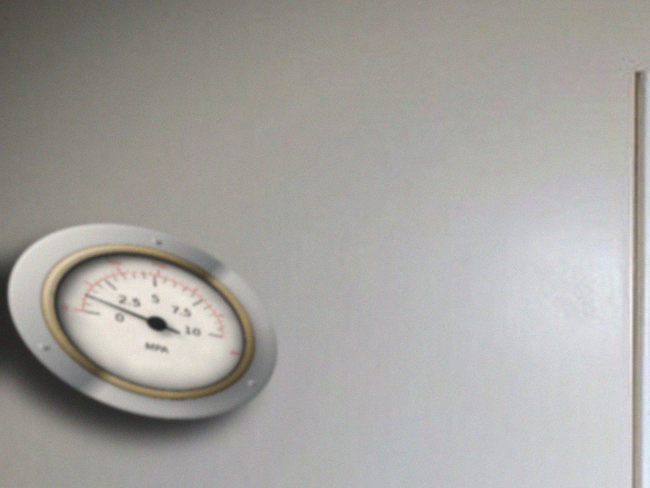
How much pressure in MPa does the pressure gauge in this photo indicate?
1 MPa
